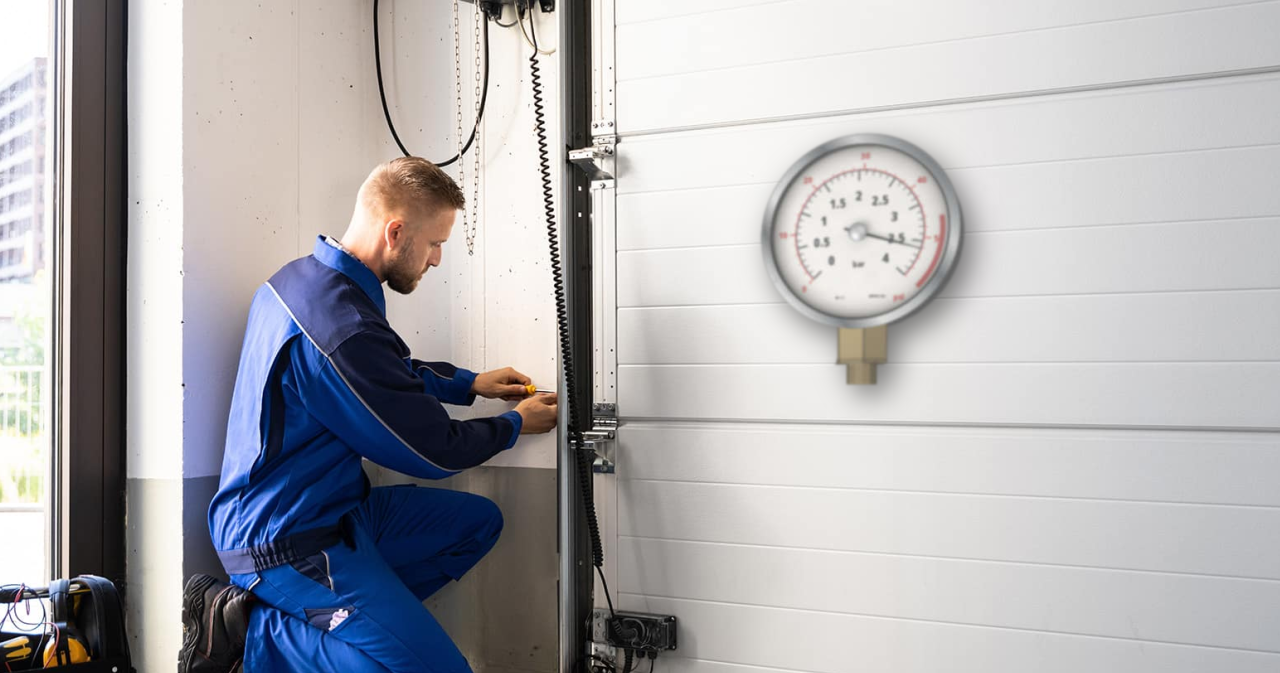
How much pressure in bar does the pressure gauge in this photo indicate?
3.6 bar
